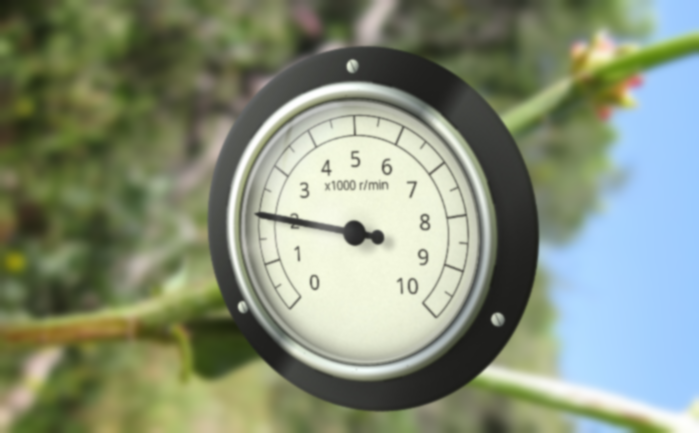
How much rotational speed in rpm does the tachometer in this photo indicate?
2000 rpm
